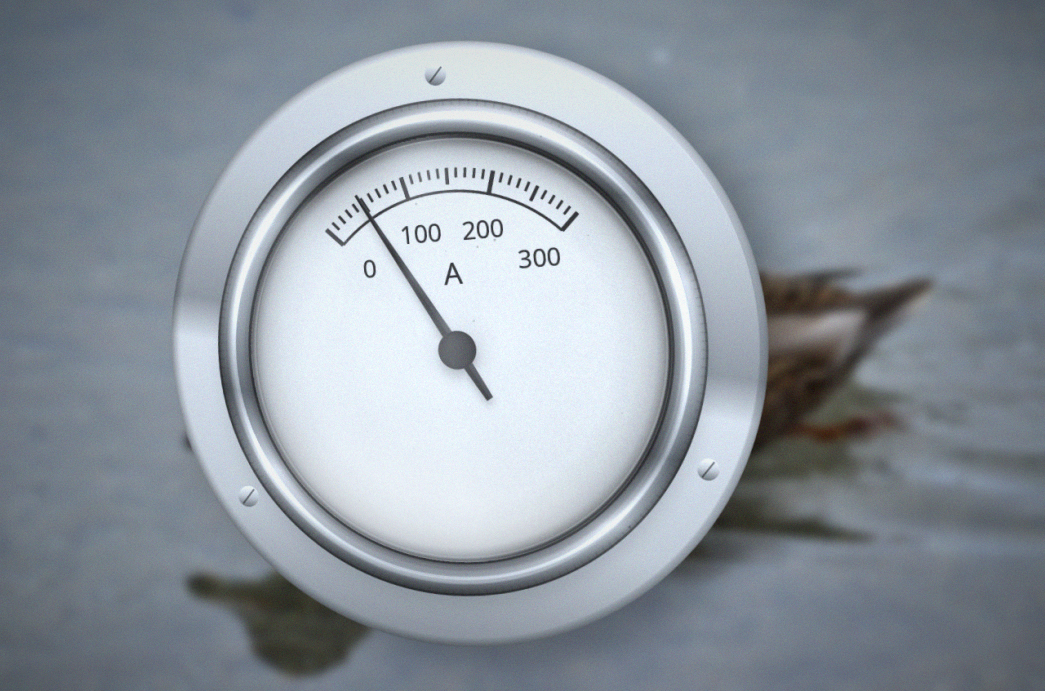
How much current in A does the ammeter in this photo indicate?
50 A
